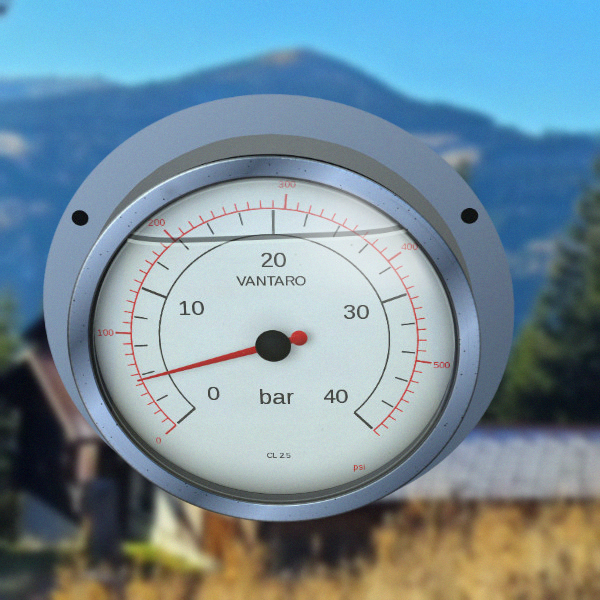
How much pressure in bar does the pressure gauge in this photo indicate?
4 bar
